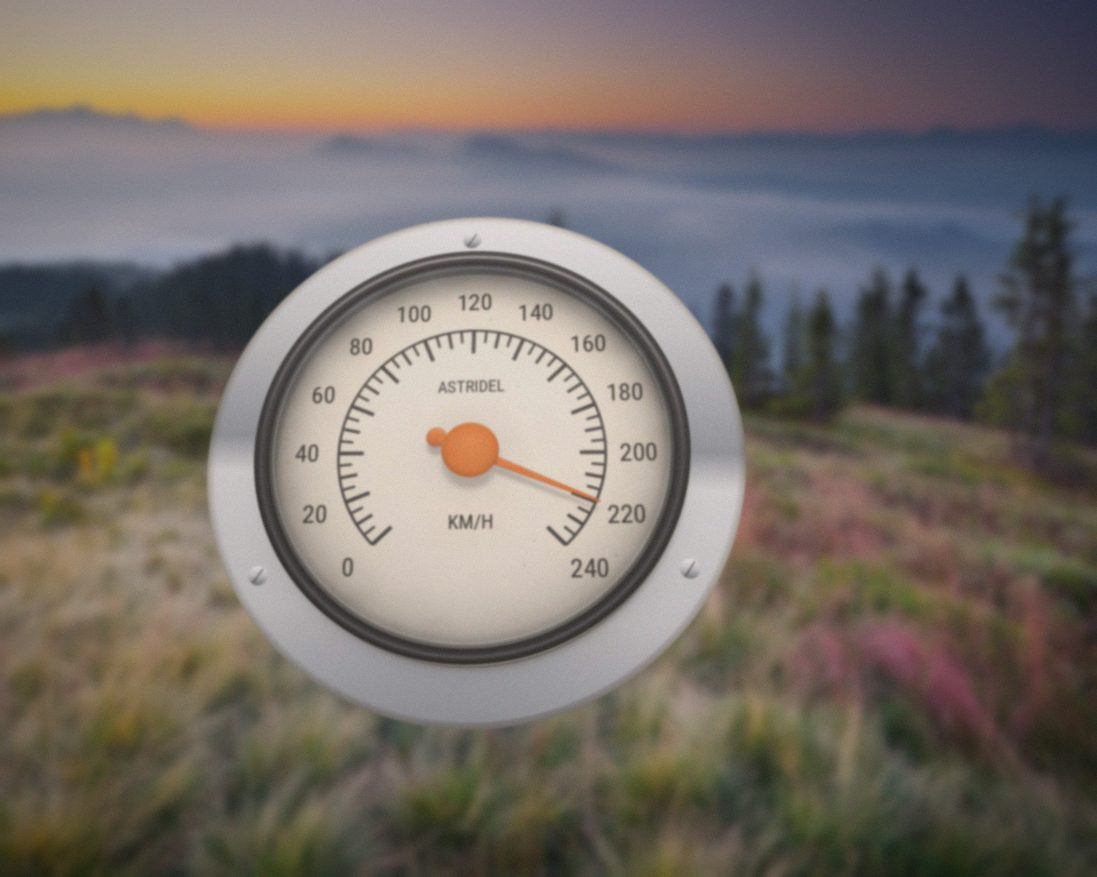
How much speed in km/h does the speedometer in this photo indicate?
220 km/h
